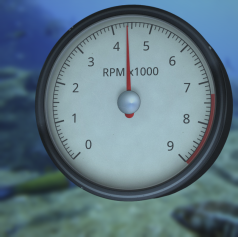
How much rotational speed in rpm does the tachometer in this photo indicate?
4400 rpm
